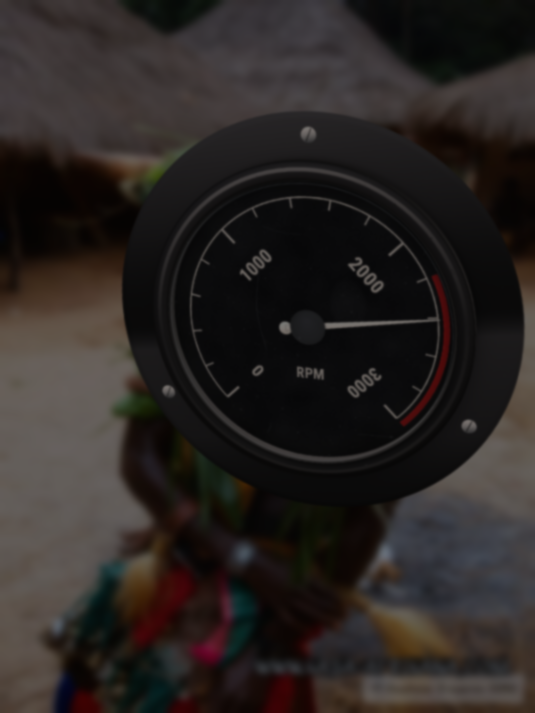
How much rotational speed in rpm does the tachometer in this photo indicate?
2400 rpm
